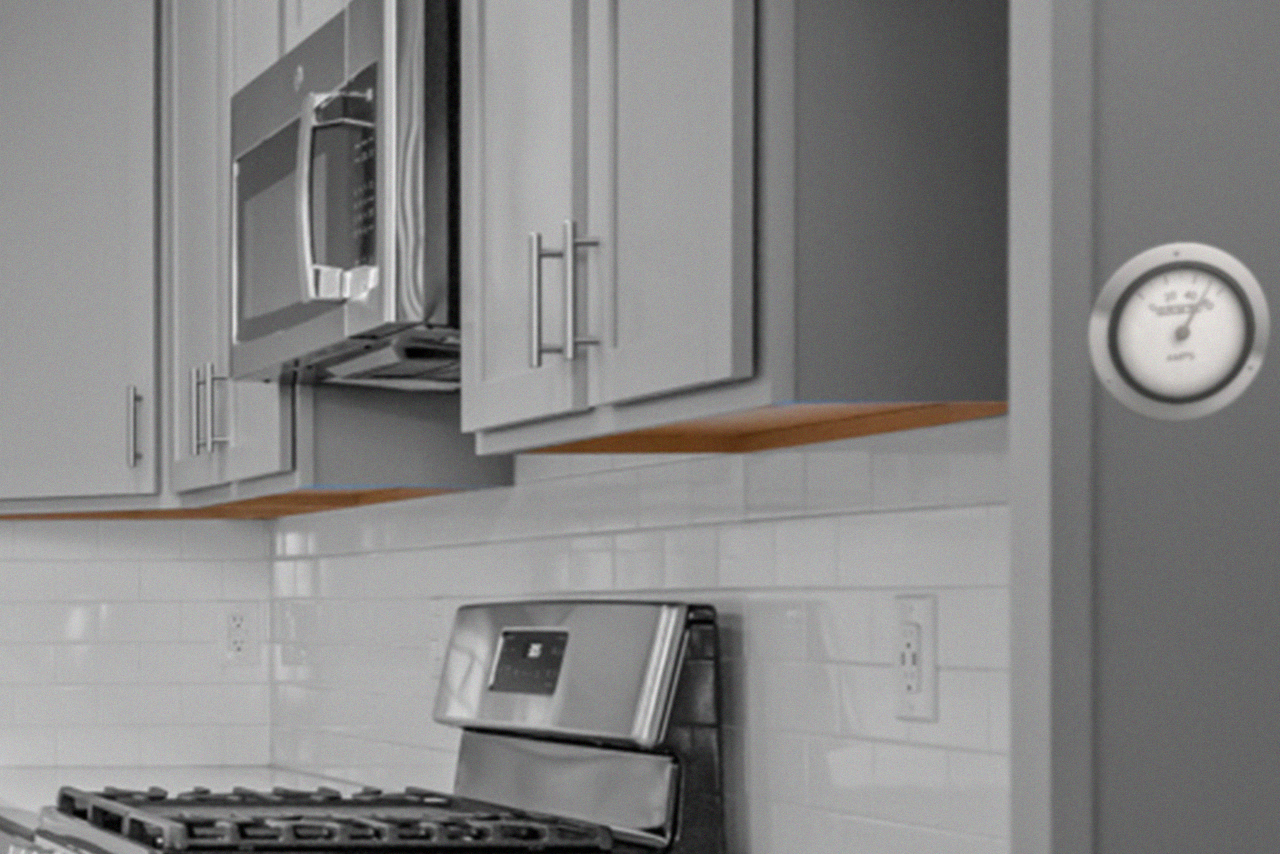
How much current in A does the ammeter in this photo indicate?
50 A
